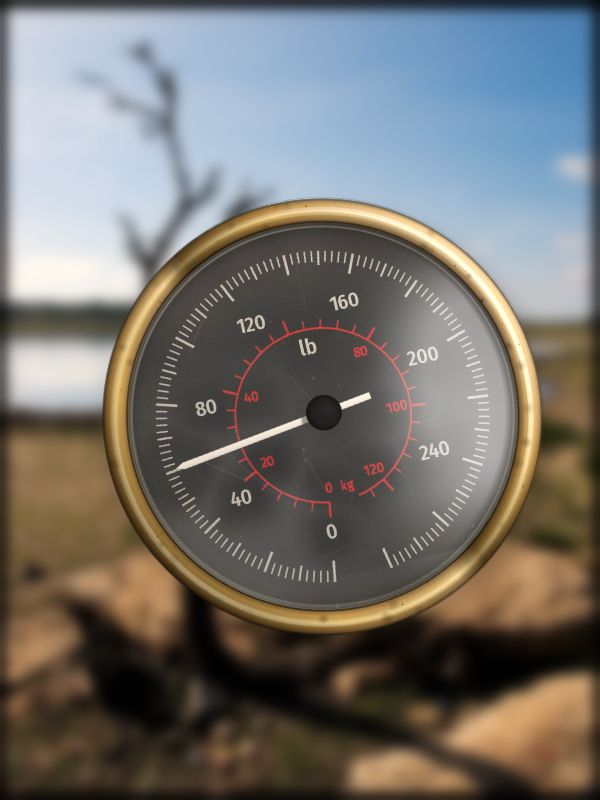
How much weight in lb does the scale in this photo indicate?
60 lb
